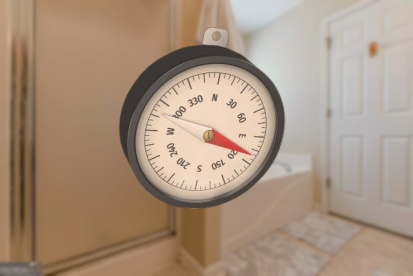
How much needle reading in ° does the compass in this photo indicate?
110 °
